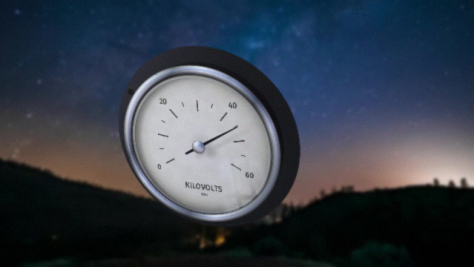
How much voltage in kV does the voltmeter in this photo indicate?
45 kV
